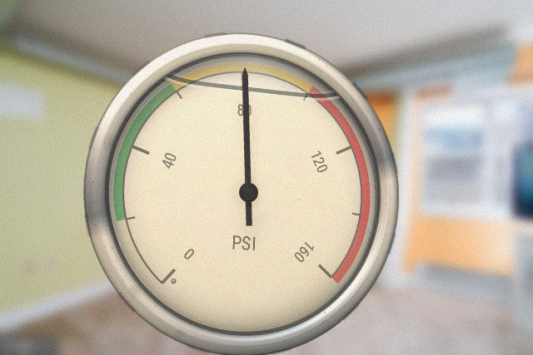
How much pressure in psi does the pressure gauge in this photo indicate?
80 psi
